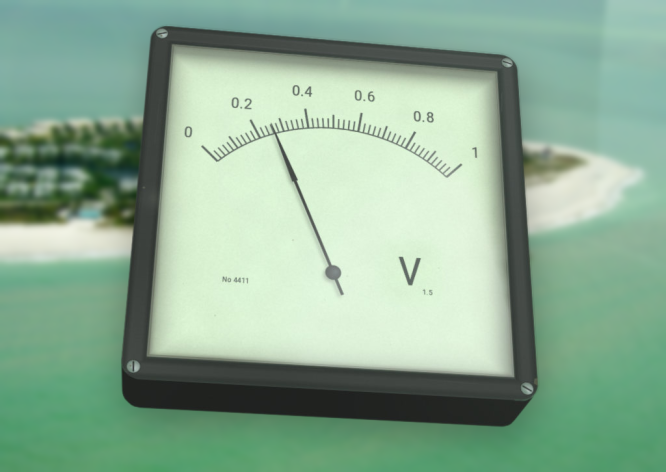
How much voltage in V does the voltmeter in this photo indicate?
0.26 V
